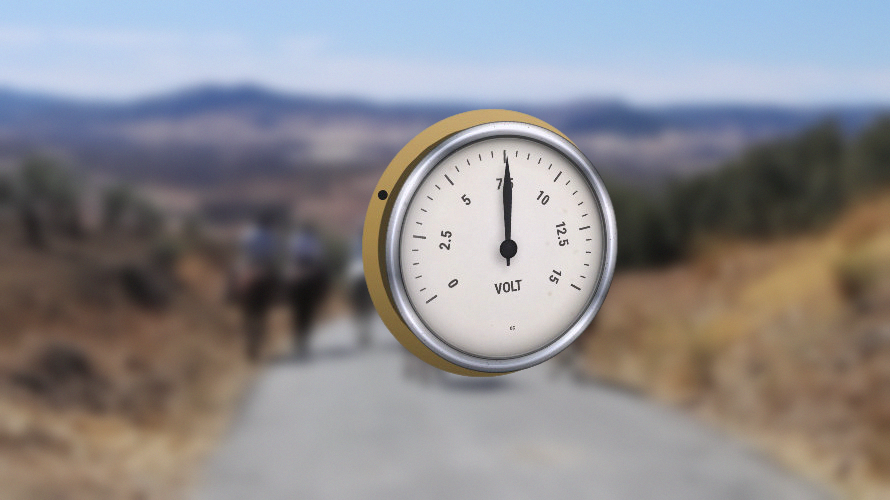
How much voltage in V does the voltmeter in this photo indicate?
7.5 V
